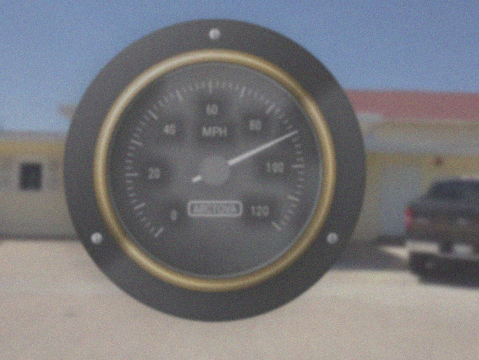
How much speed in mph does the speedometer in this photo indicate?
90 mph
